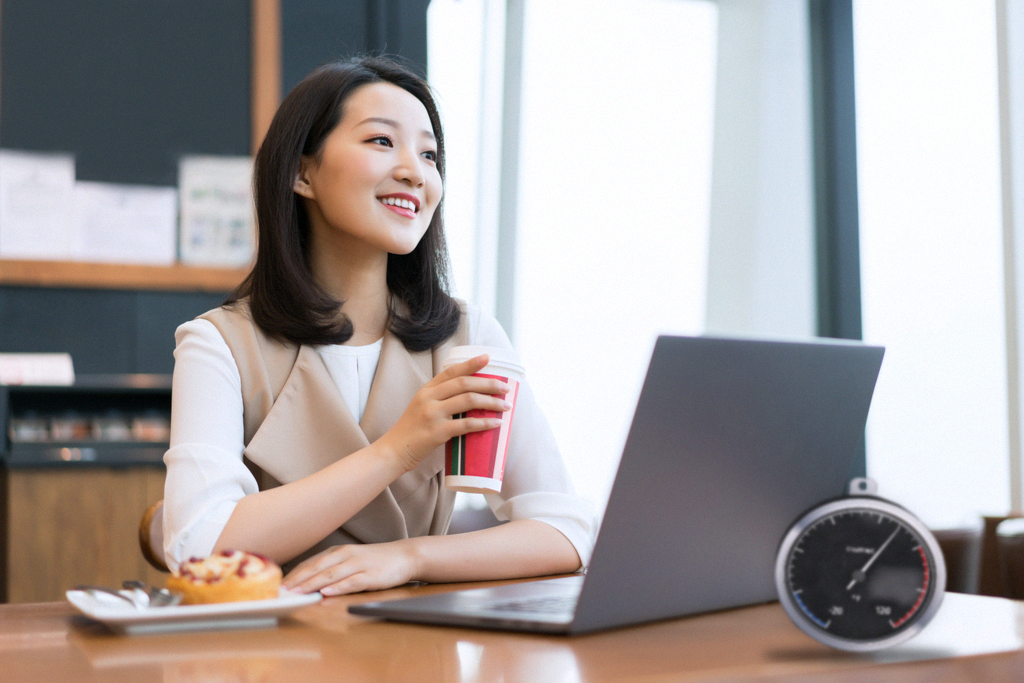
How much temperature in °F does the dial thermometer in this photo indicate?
68 °F
